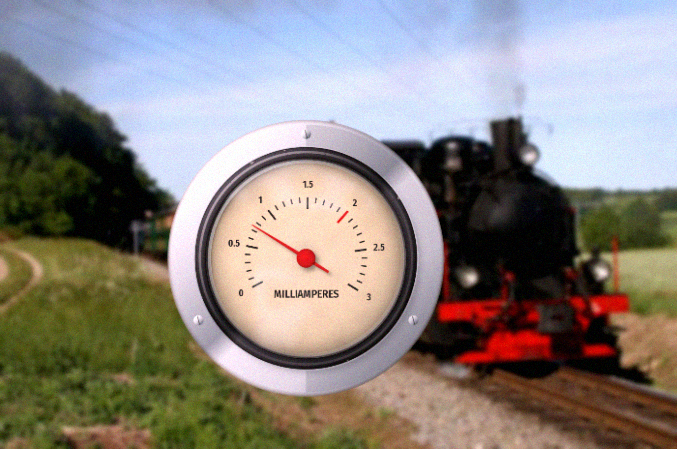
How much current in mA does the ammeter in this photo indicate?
0.75 mA
